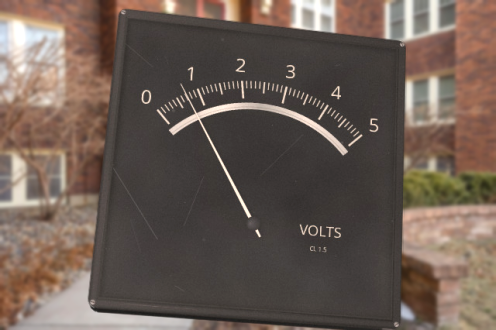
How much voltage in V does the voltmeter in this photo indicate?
0.7 V
